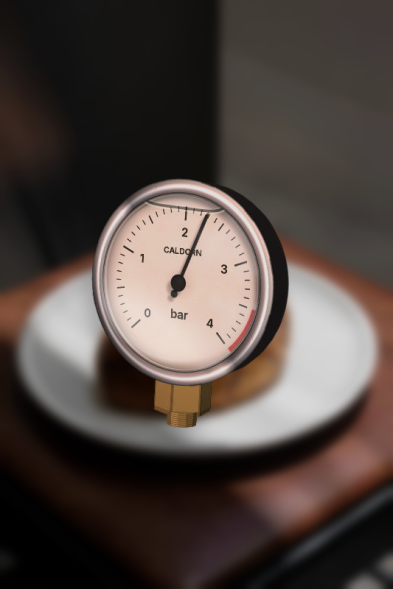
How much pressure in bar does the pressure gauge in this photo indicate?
2.3 bar
